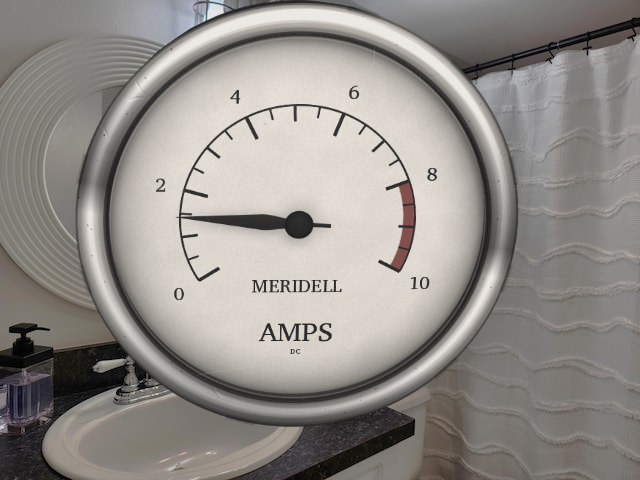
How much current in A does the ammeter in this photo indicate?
1.5 A
